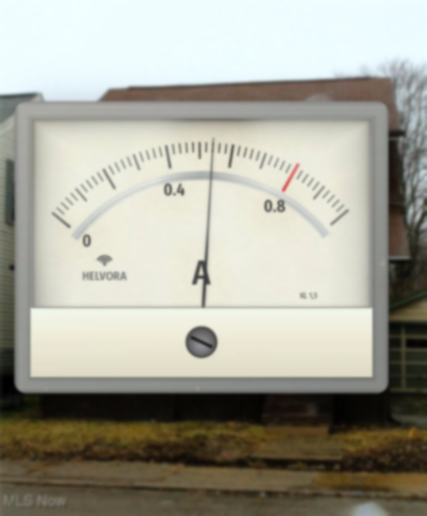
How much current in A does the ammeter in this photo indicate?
0.54 A
